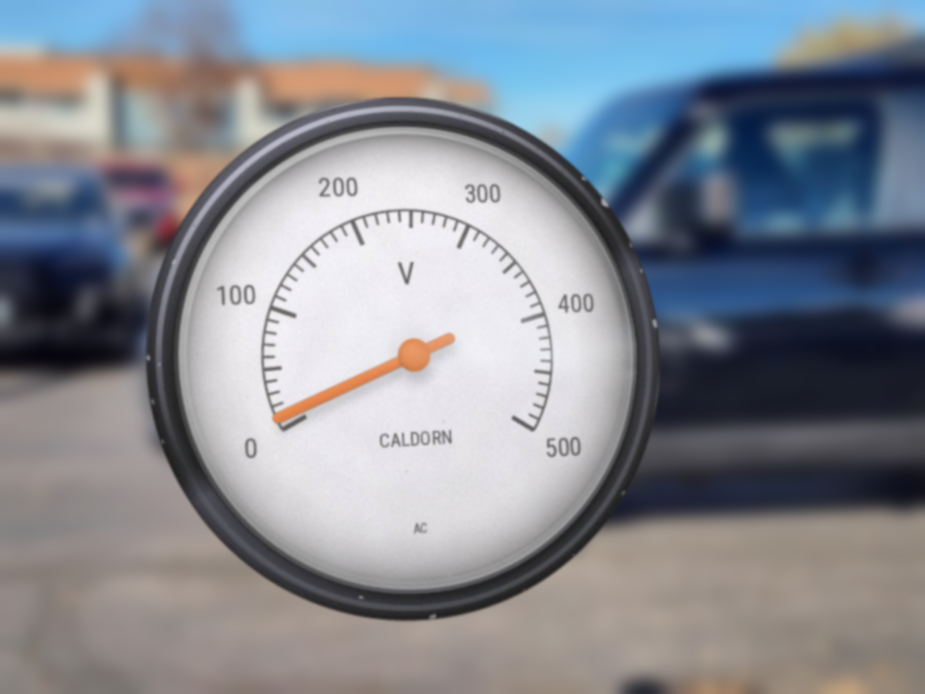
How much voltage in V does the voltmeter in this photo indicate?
10 V
